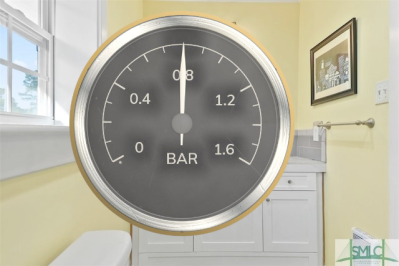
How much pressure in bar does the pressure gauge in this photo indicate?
0.8 bar
